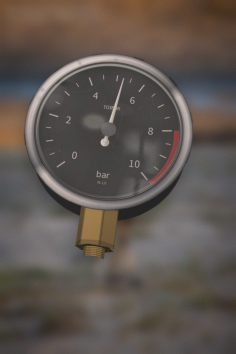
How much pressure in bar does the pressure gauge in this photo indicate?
5.25 bar
